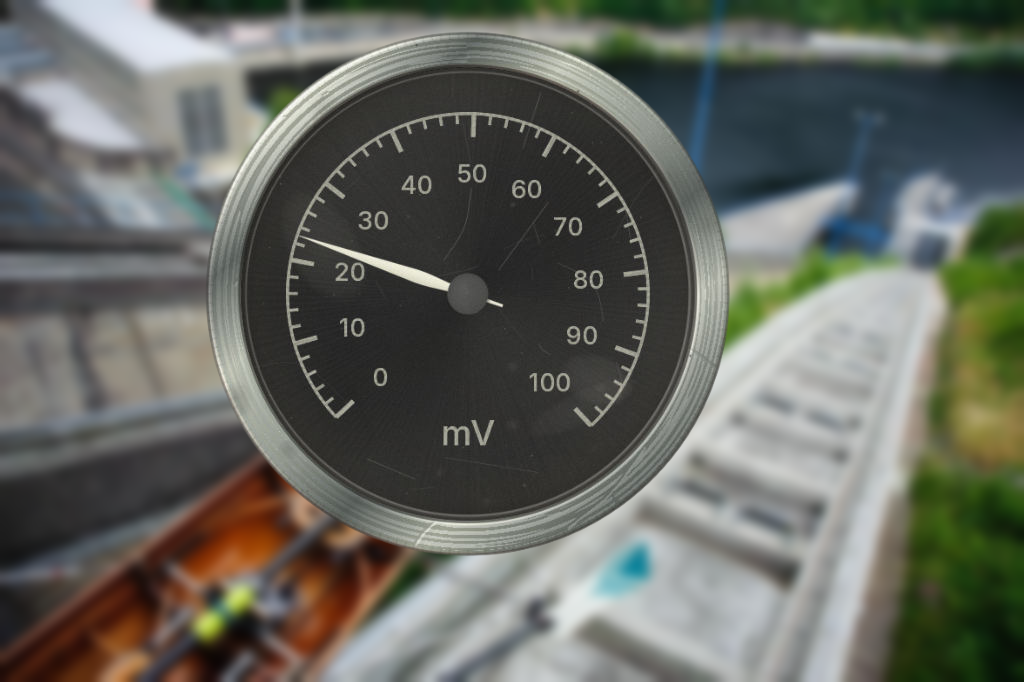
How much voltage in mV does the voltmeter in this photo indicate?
23 mV
